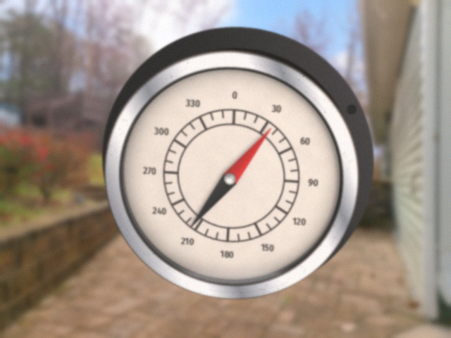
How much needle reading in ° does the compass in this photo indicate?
35 °
